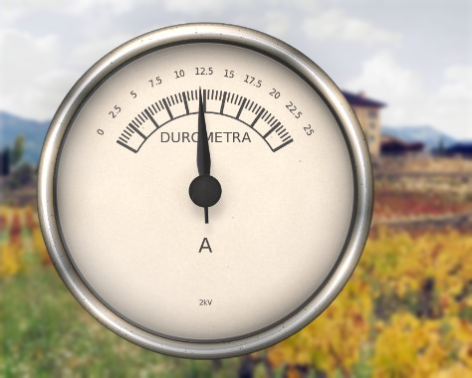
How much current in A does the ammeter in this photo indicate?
12 A
